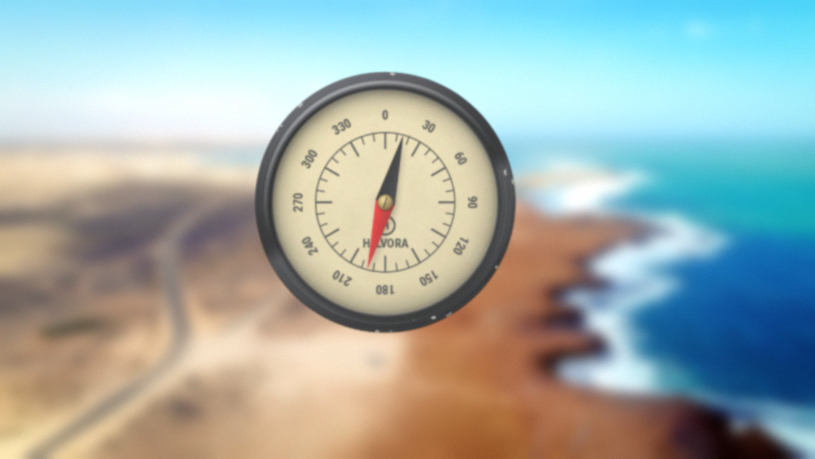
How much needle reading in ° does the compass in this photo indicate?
195 °
